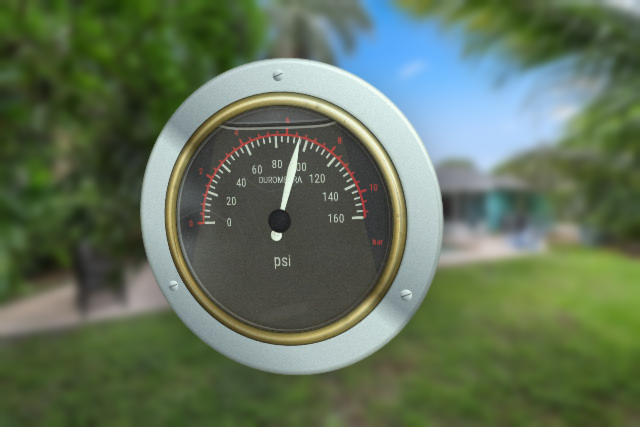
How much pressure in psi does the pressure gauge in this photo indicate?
96 psi
